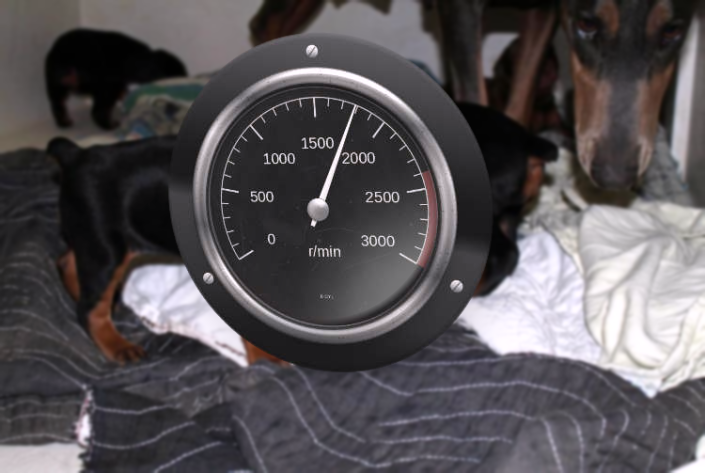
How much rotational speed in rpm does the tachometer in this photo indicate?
1800 rpm
